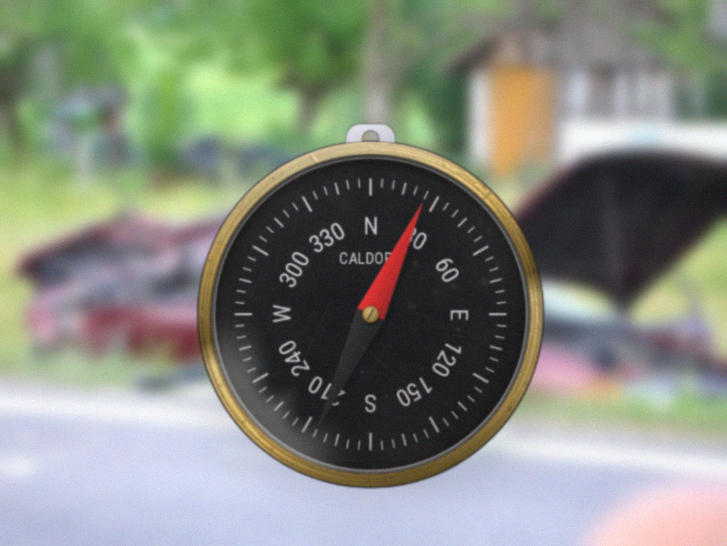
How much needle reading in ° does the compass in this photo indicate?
25 °
